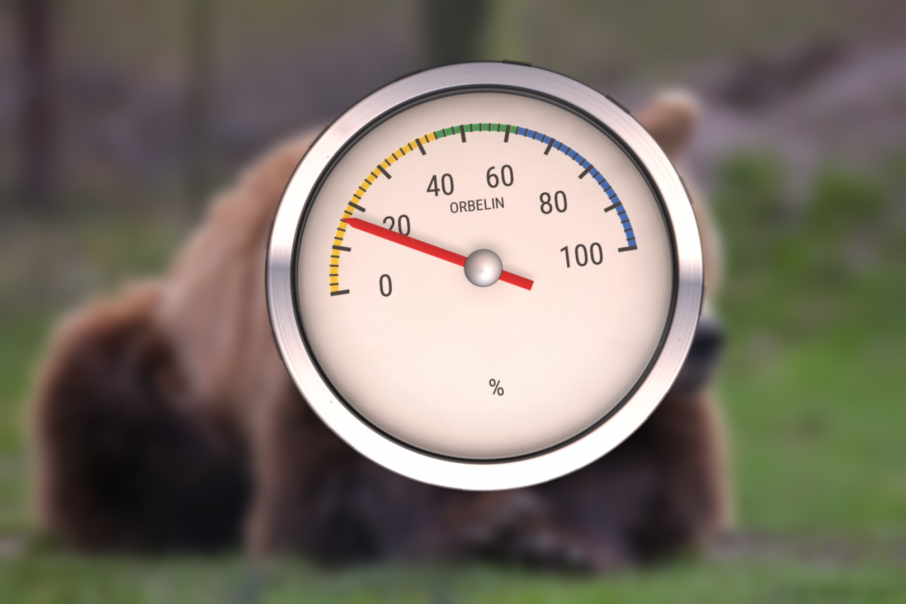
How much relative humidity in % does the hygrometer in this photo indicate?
16 %
